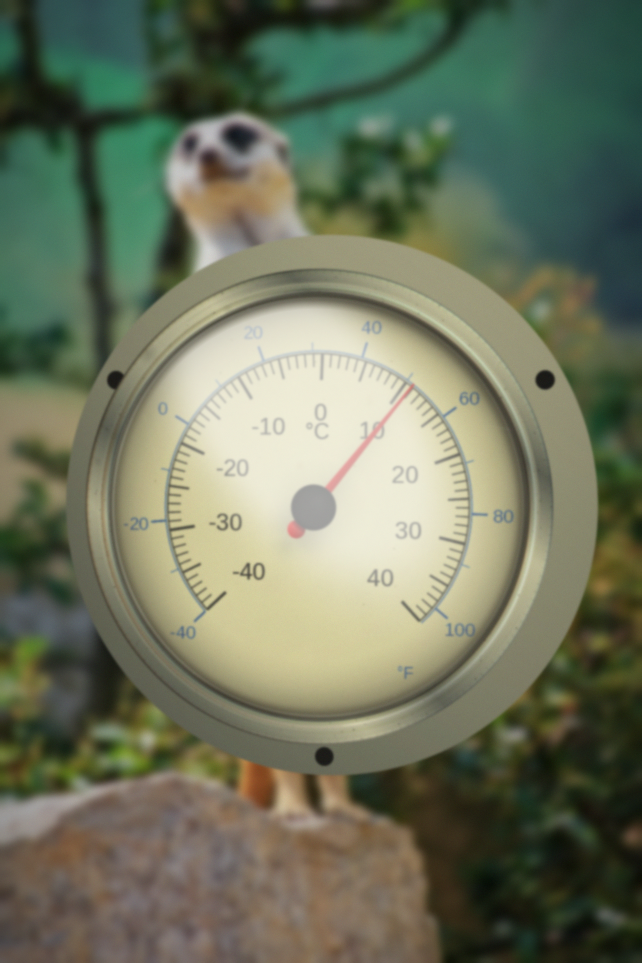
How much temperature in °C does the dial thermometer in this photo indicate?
11 °C
